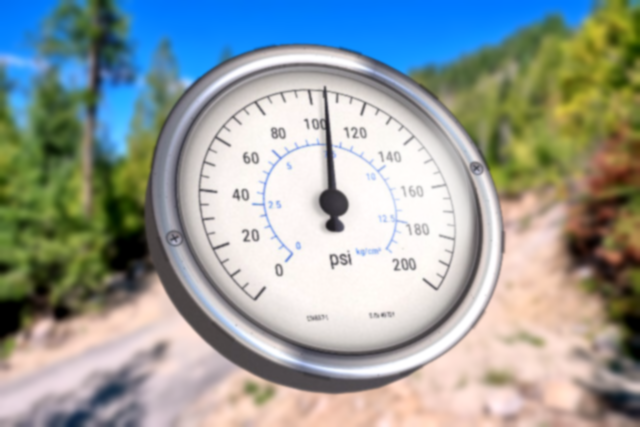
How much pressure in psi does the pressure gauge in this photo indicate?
105 psi
